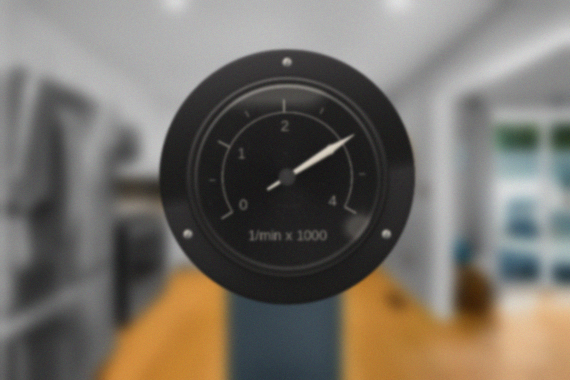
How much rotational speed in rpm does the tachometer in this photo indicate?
3000 rpm
